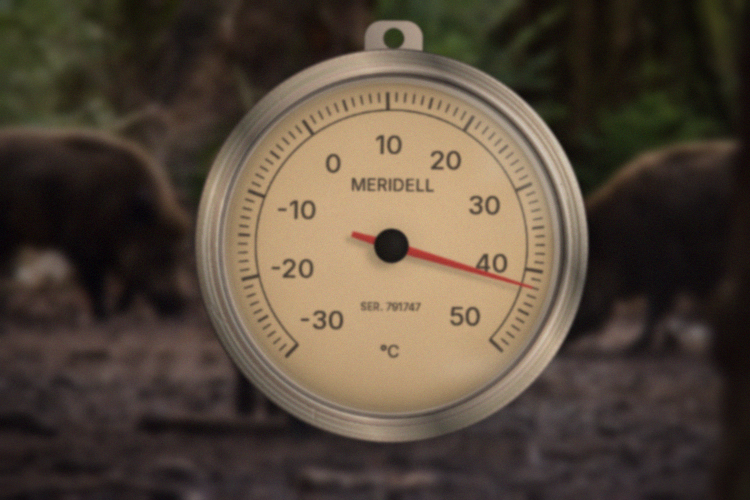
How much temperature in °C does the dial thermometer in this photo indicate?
42 °C
